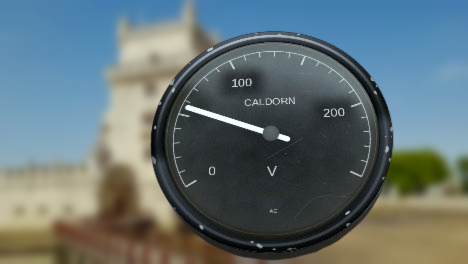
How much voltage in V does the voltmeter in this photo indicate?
55 V
